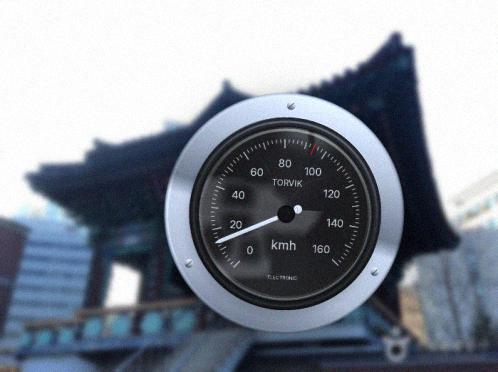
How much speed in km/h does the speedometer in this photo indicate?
14 km/h
